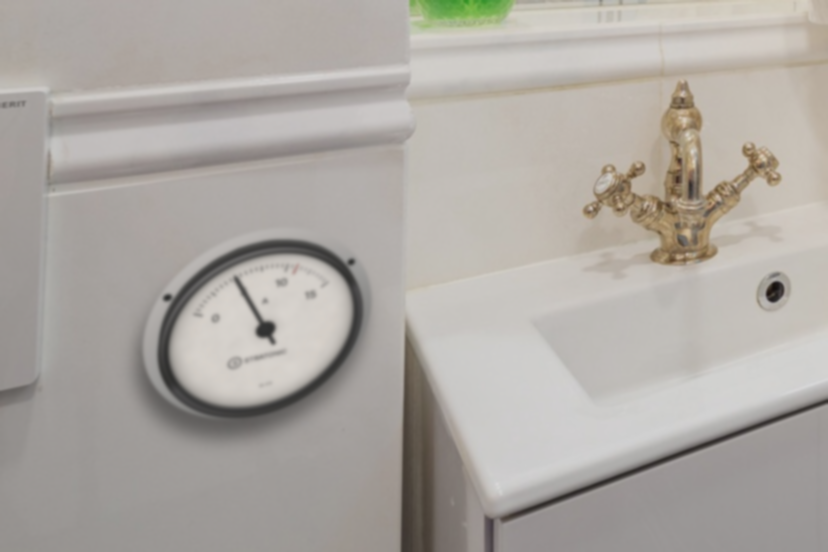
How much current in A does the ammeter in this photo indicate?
5 A
